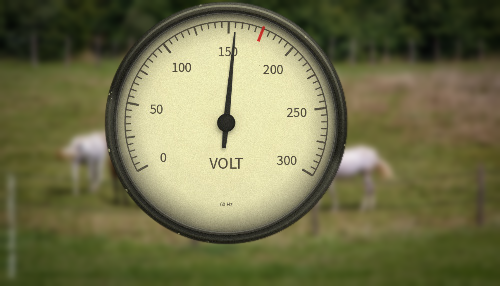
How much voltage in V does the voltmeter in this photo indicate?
155 V
